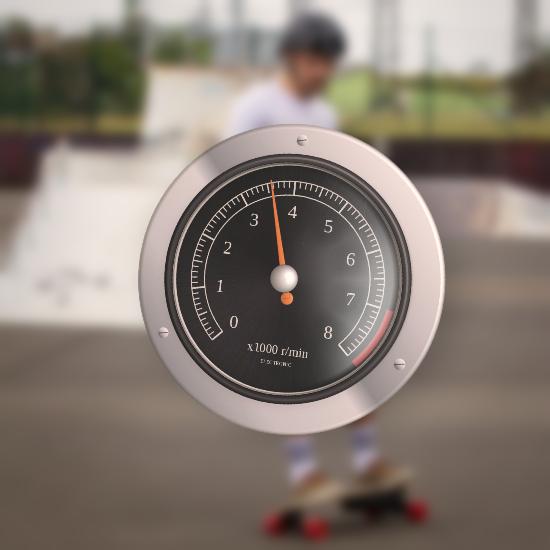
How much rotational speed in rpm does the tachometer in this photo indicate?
3600 rpm
